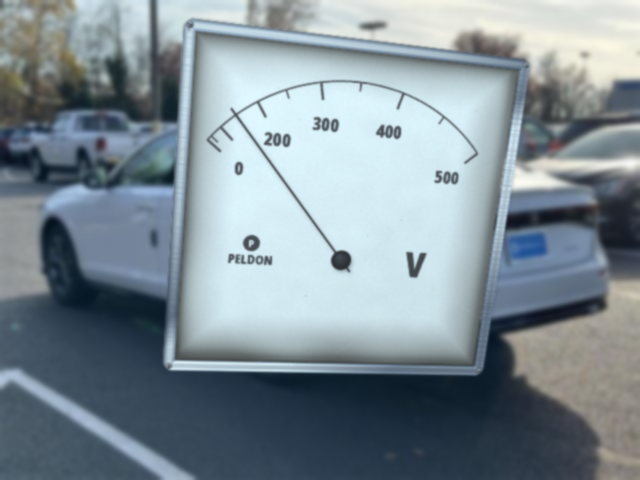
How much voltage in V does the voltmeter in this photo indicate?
150 V
